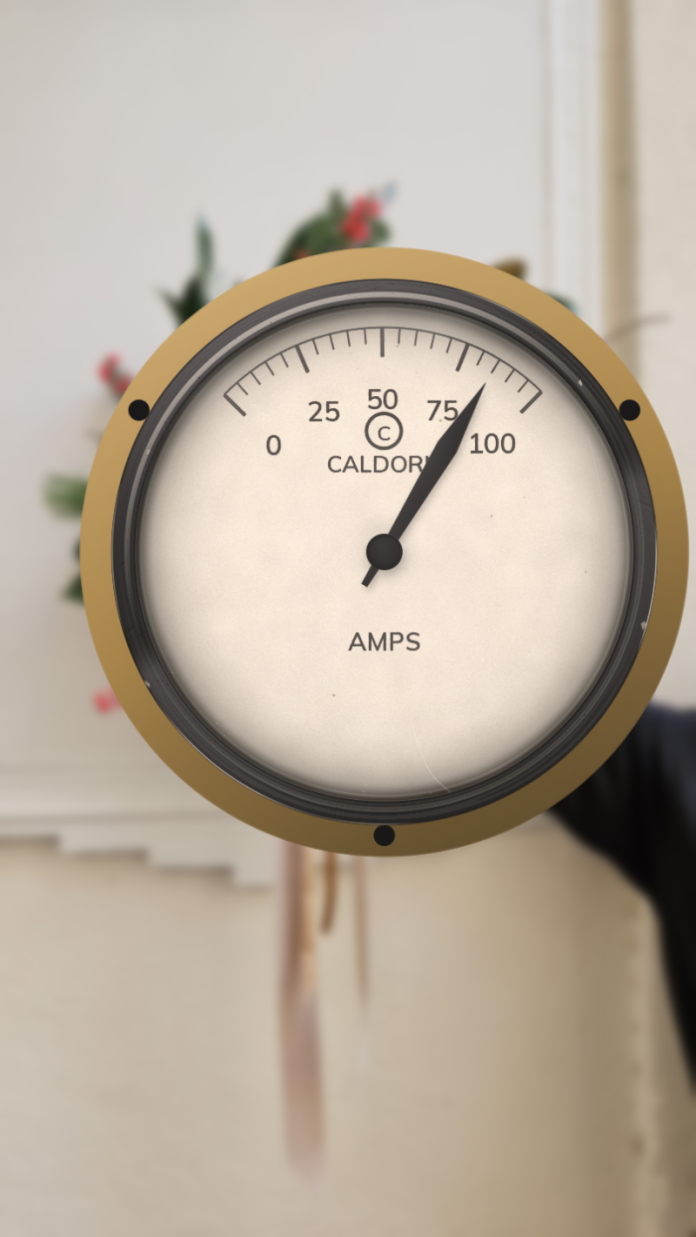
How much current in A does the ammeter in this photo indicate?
85 A
